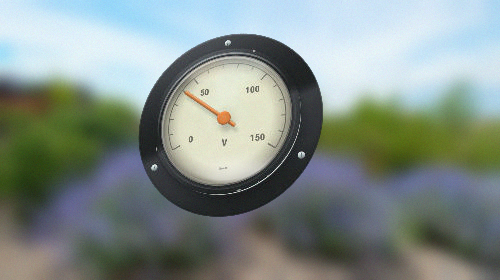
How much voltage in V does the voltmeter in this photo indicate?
40 V
